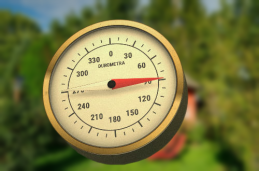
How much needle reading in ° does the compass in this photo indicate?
90 °
